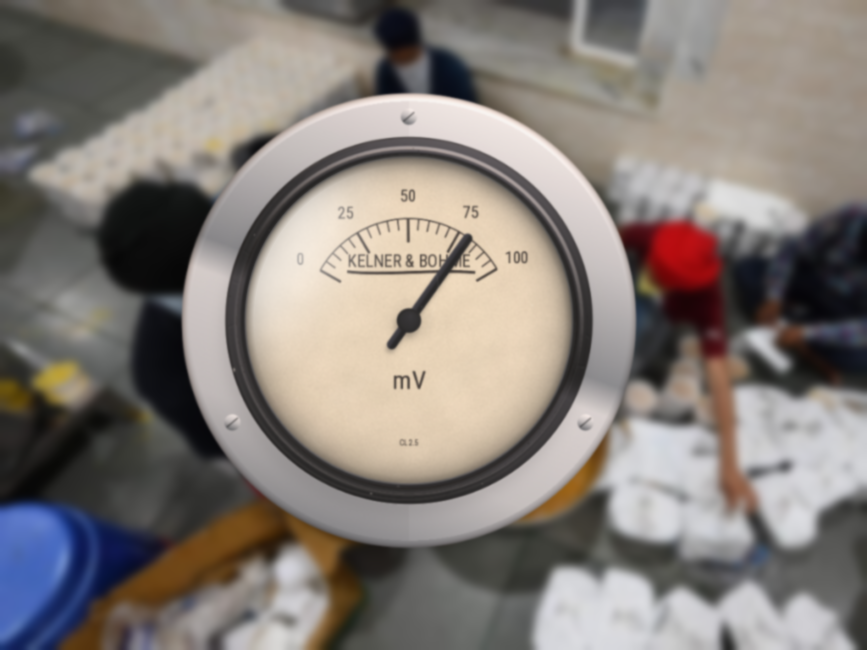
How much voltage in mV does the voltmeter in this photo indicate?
80 mV
